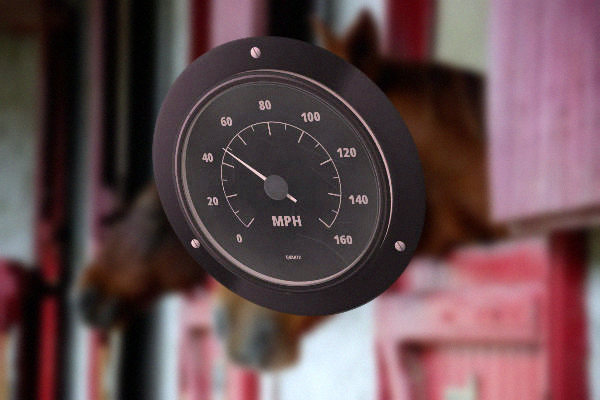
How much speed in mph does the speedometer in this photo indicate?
50 mph
